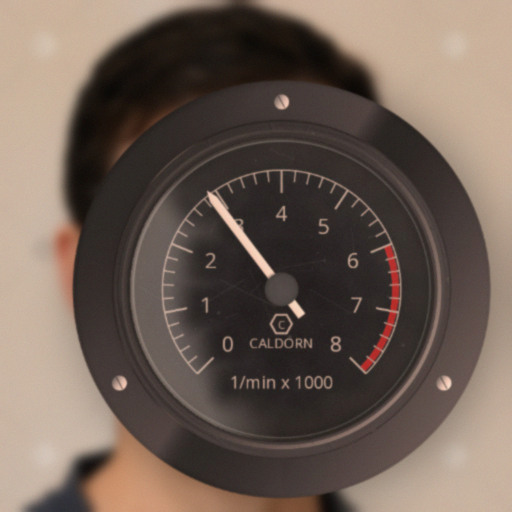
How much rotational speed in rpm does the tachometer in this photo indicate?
2900 rpm
